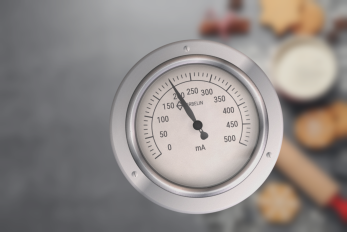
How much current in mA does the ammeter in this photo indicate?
200 mA
